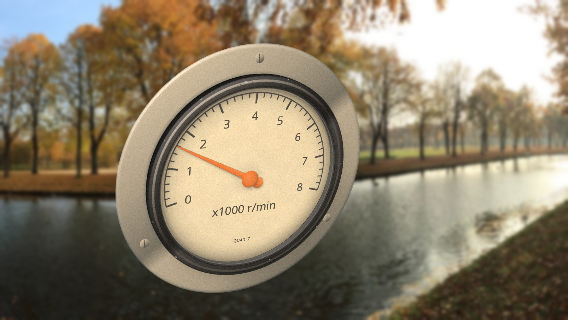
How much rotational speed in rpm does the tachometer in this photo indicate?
1600 rpm
